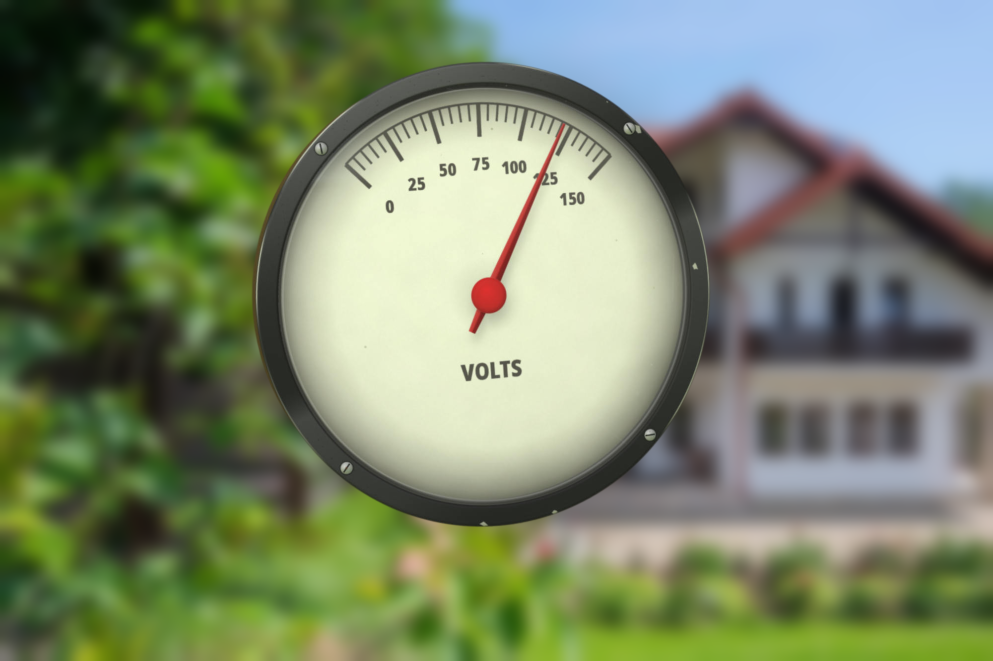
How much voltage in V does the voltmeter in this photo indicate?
120 V
